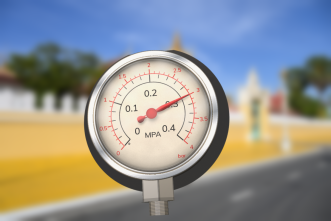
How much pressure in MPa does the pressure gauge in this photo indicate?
0.3 MPa
